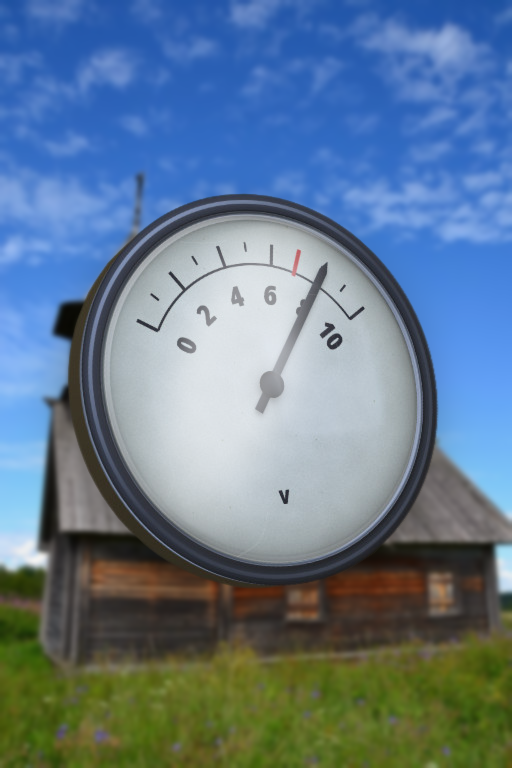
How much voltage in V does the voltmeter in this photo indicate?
8 V
